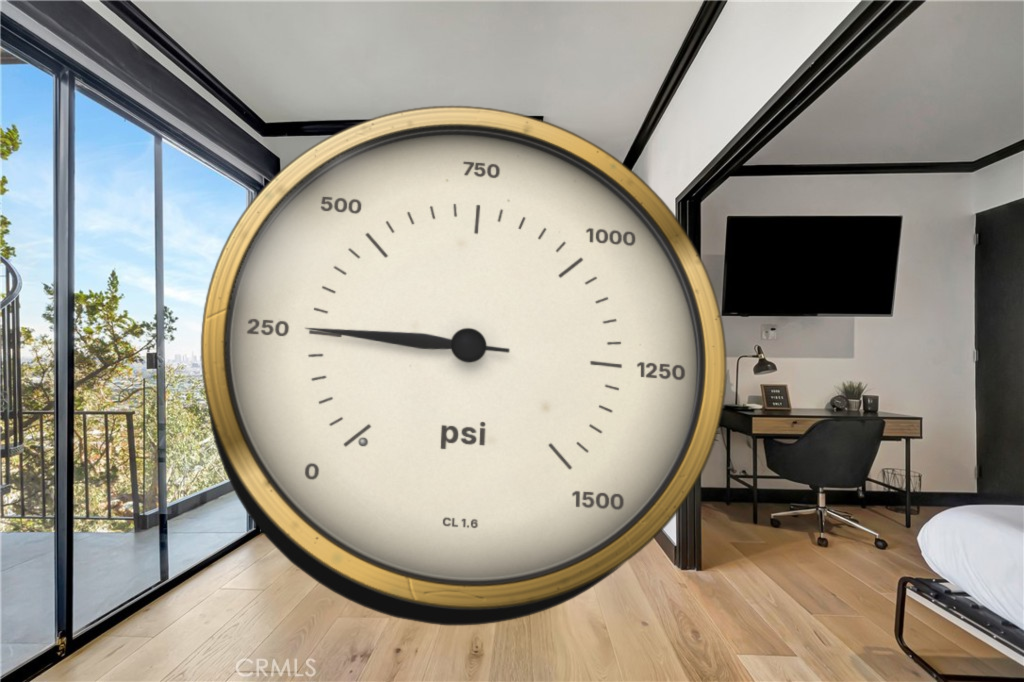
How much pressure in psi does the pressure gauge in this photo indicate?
250 psi
